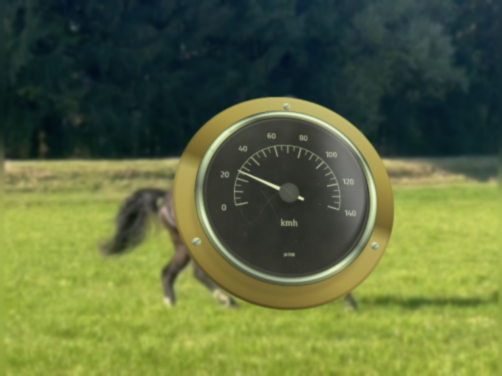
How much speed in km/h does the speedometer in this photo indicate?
25 km/h
